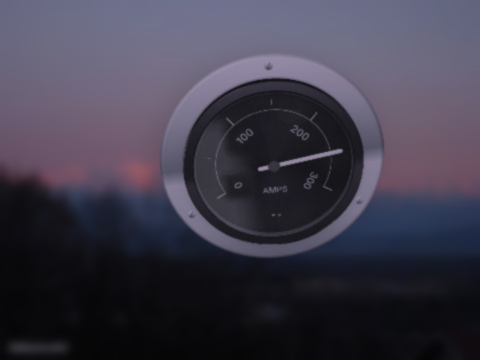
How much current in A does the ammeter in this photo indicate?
250 A
